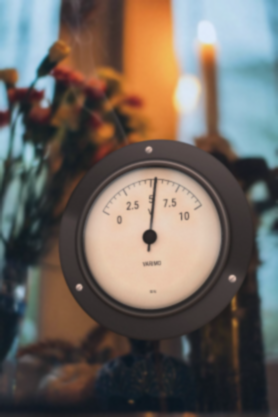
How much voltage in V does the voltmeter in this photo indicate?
5.5 V
